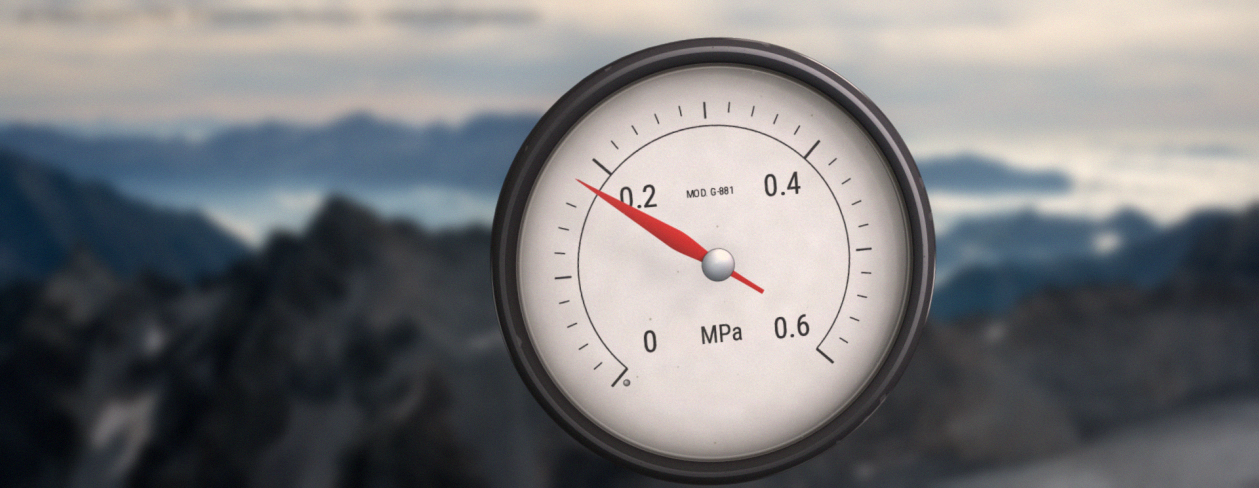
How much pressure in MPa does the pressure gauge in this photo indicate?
0.18 MPa
